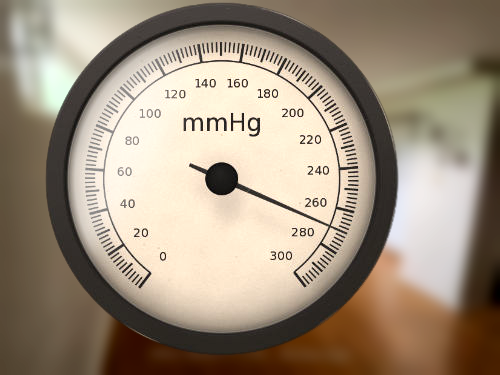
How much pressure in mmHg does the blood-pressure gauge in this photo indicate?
270 mmHg
